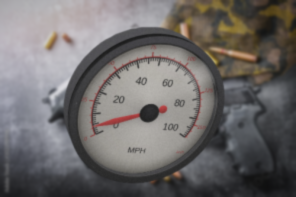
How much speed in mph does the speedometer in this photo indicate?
5 mph
